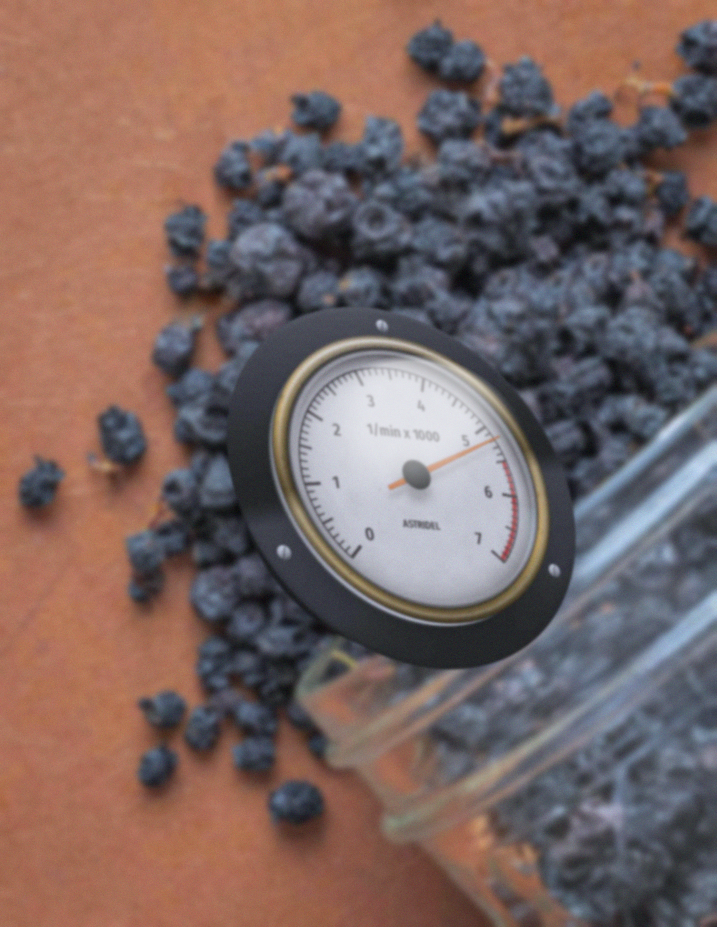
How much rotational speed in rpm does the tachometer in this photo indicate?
5200 rpm
